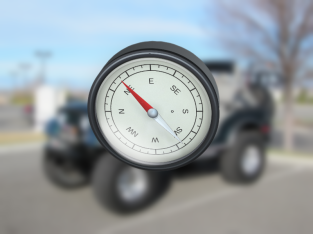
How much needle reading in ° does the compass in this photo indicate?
50 °
